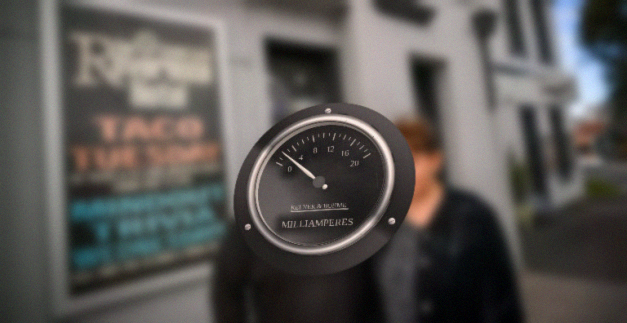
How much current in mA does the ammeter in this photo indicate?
2 mA
